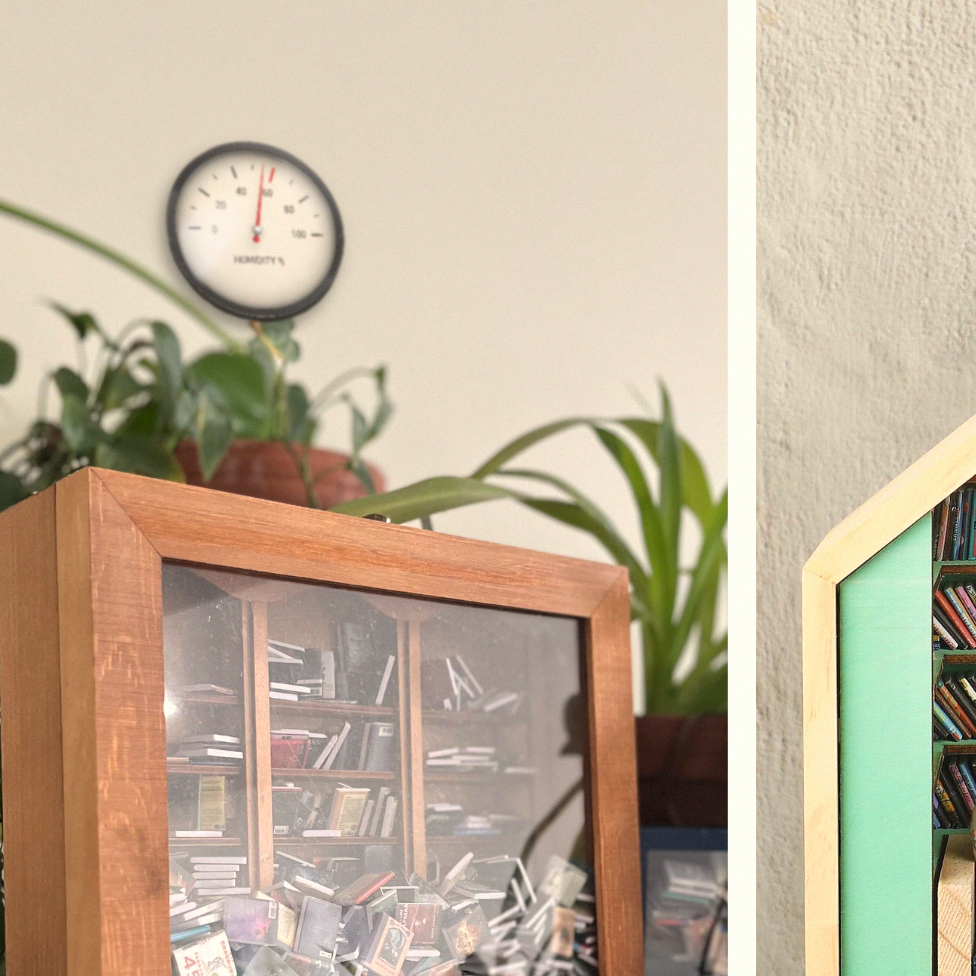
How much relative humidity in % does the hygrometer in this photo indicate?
55 %
